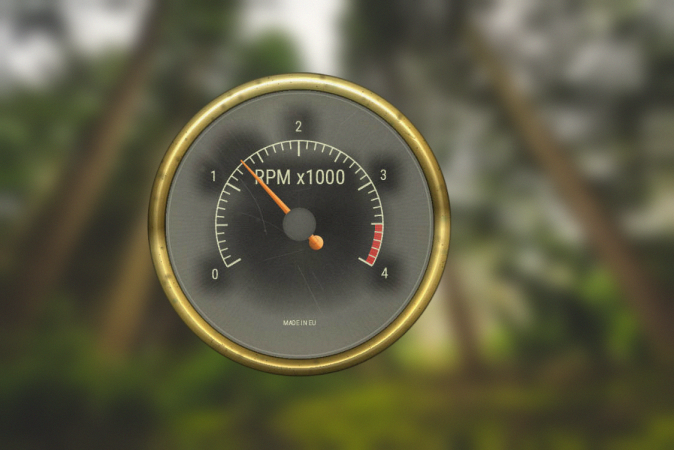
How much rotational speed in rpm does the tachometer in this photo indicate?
1300 rpm
